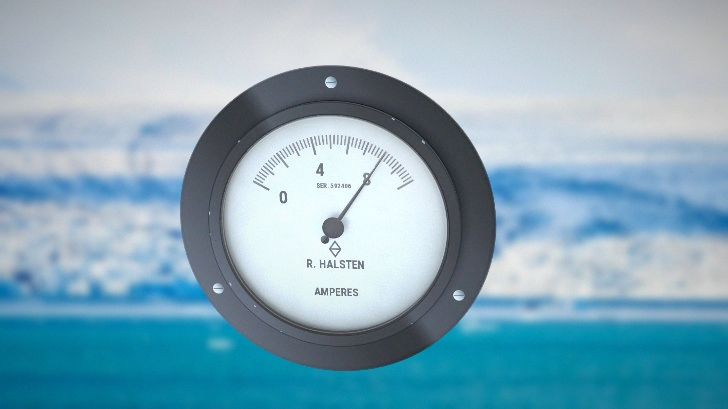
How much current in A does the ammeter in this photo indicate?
8 A
